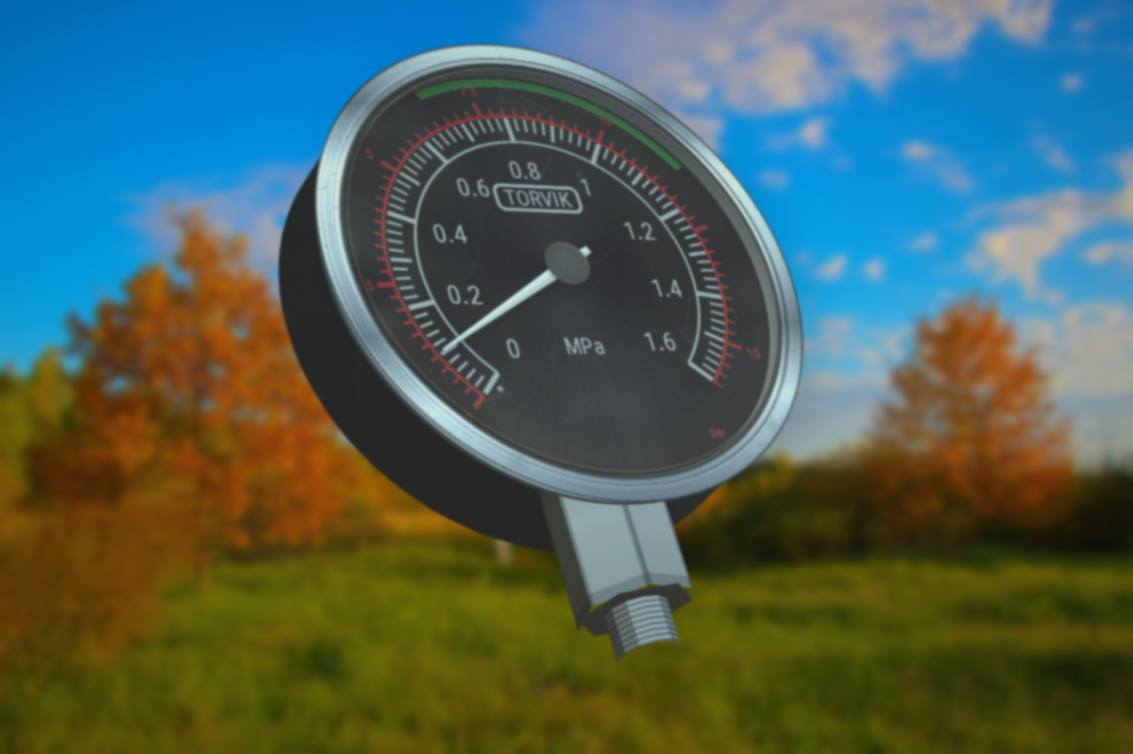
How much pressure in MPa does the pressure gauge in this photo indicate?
0.1 MPa
